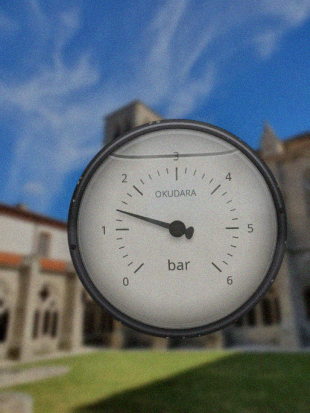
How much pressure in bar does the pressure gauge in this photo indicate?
1.4 bar
